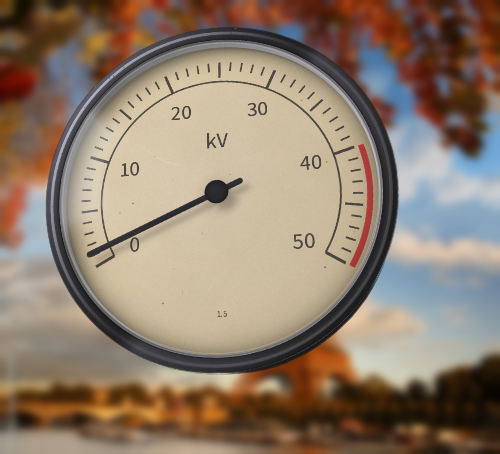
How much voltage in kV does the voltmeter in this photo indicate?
1 kV
